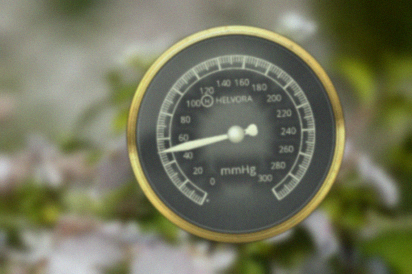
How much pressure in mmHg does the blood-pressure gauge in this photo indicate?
50 mmHg
